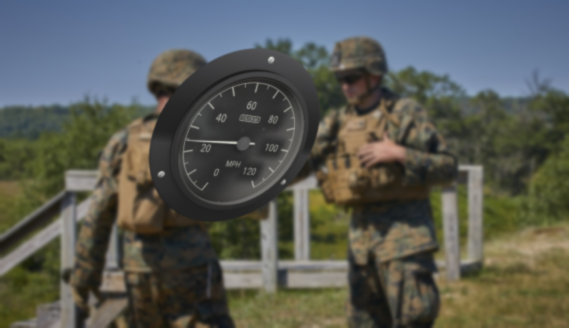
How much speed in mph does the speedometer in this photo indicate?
25 mph
